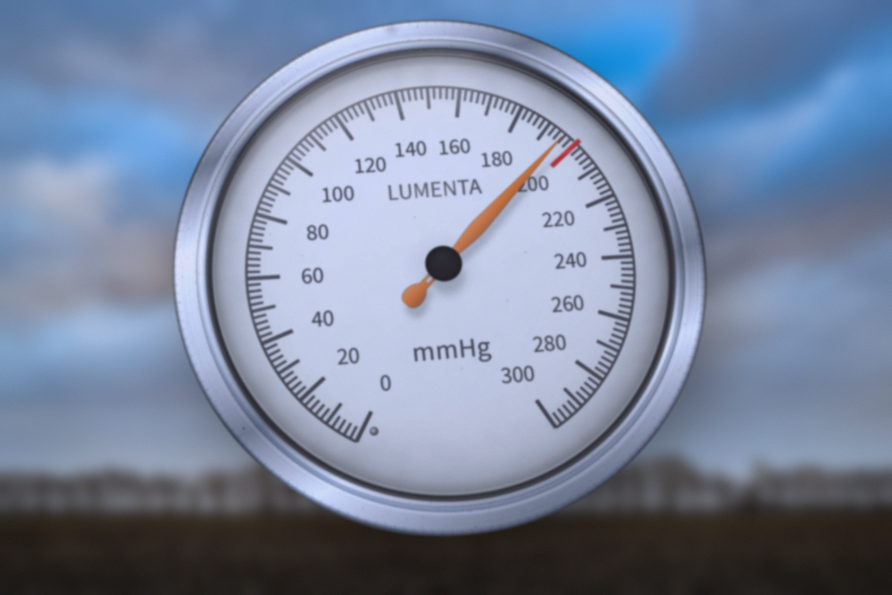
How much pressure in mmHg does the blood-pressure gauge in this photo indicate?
196 mmHg
